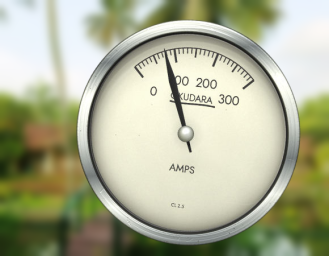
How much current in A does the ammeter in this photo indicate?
80 A
